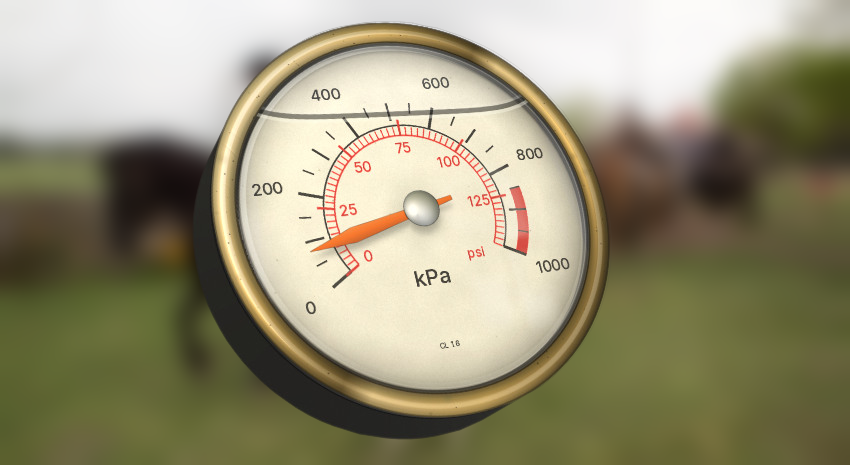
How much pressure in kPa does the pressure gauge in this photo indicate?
75 kPa
